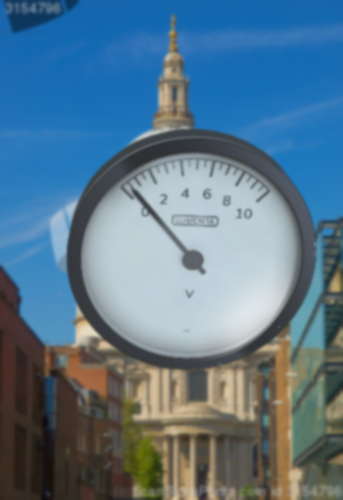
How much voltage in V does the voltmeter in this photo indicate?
0.5 V
